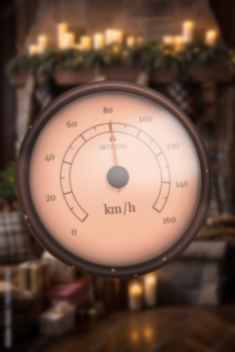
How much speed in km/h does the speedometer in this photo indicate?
80 km/h
